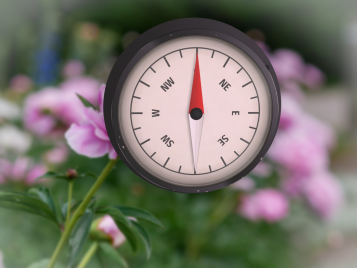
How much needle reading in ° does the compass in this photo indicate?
0 °
